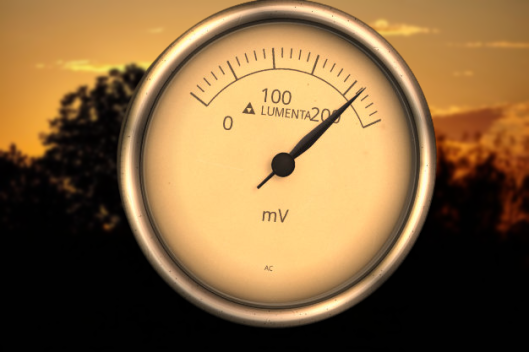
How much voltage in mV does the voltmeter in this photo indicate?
210 mV
